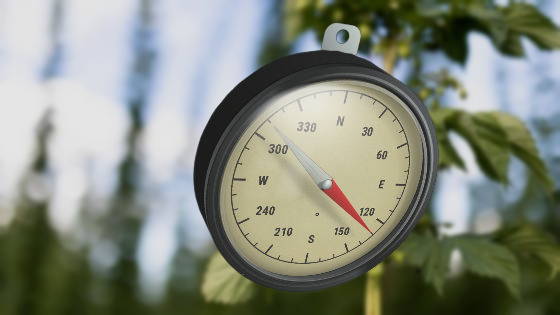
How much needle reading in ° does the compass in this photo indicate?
130 °
